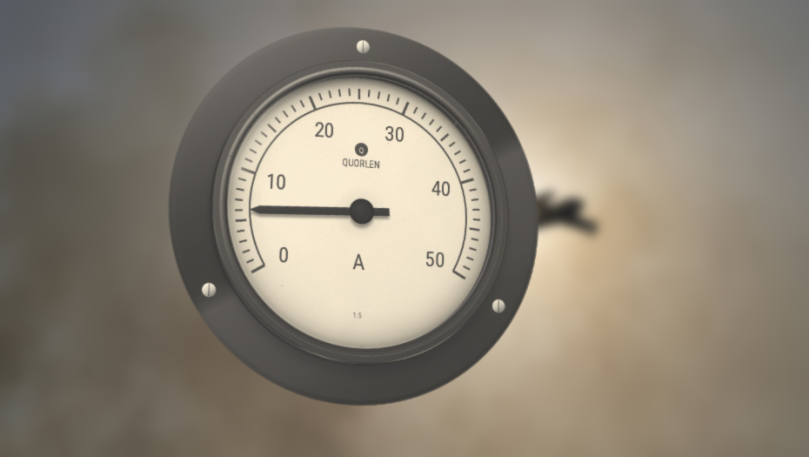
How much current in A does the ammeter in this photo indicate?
6 A
